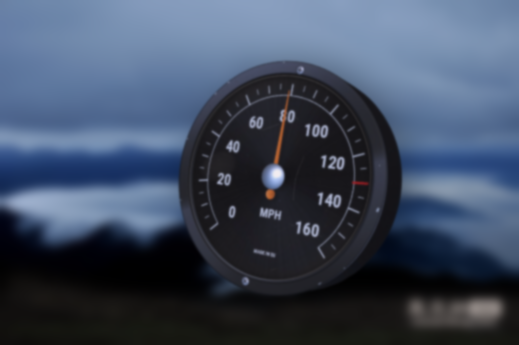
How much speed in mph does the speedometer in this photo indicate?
80 mph
